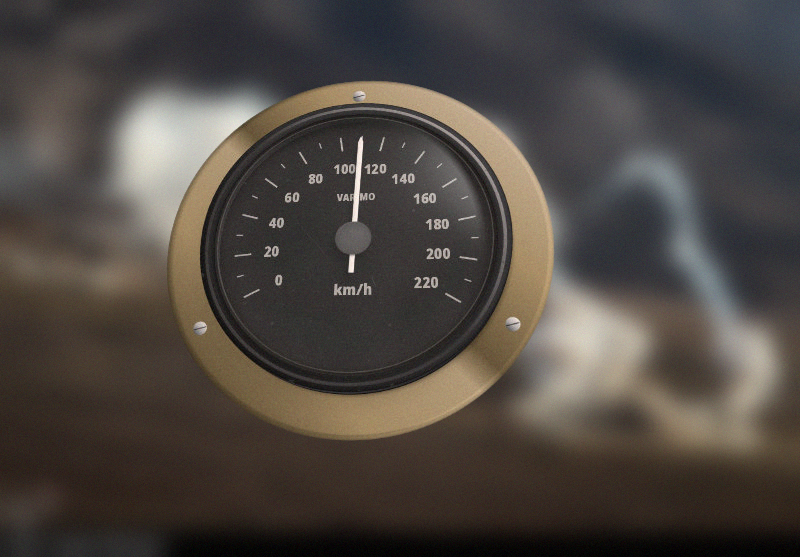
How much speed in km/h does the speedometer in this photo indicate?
110 km/h
